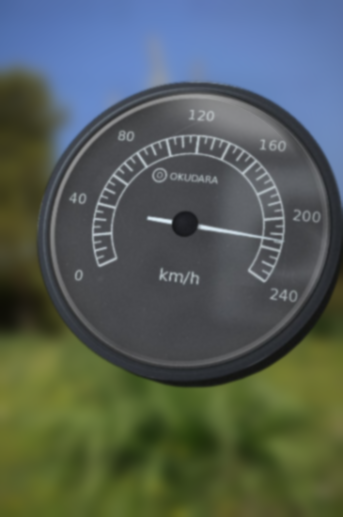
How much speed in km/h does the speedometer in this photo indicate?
215 km/h
